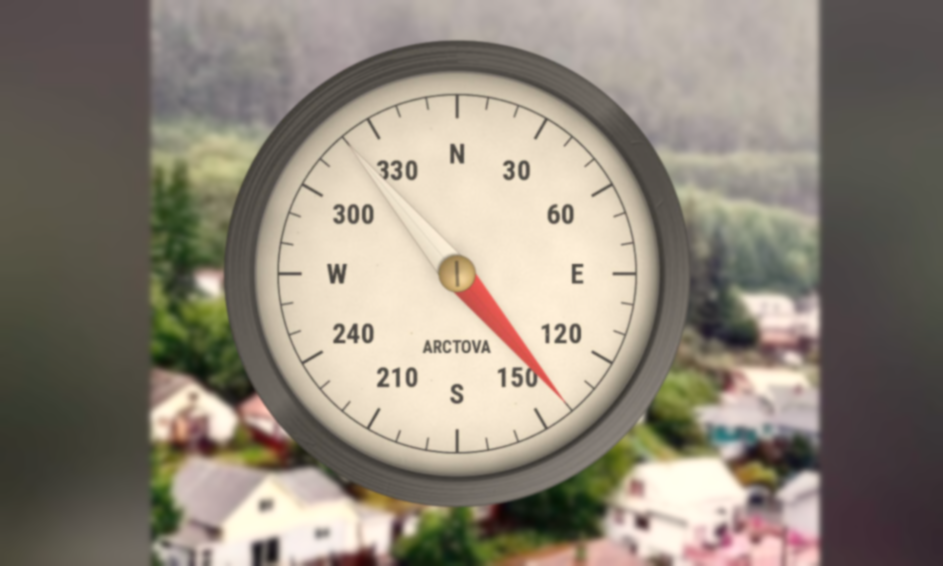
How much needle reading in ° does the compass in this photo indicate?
140 °
